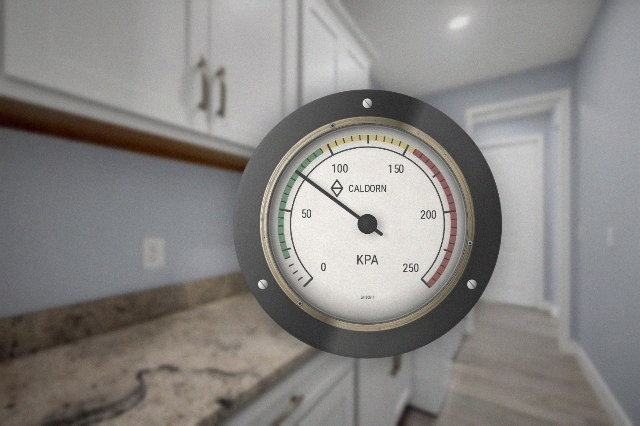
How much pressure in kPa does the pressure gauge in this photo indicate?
75 kPa
